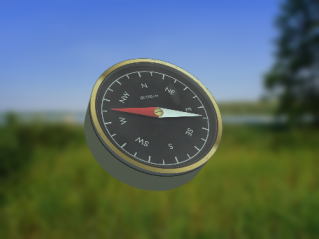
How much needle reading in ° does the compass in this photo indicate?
285 °
